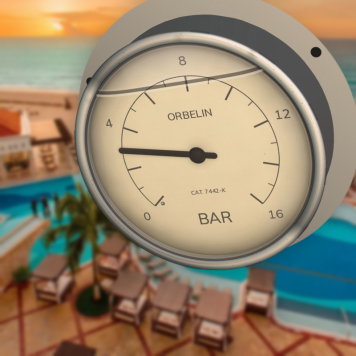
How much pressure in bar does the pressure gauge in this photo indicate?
3 bar
